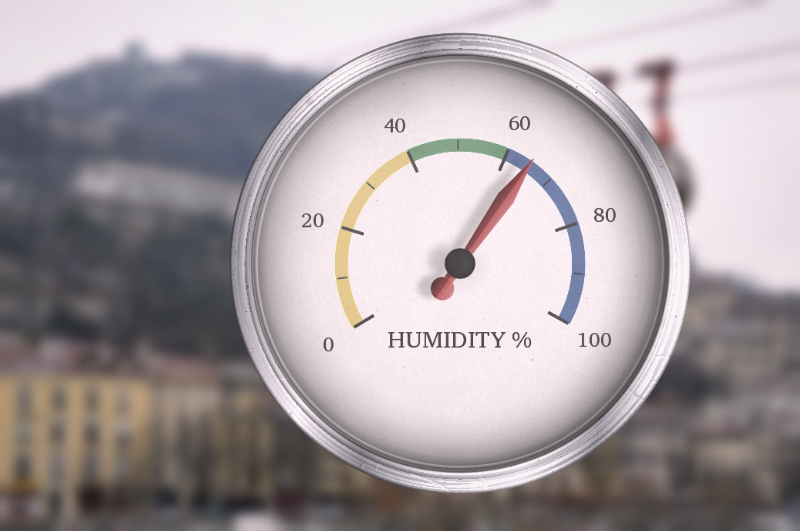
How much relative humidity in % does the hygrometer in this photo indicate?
65 %
